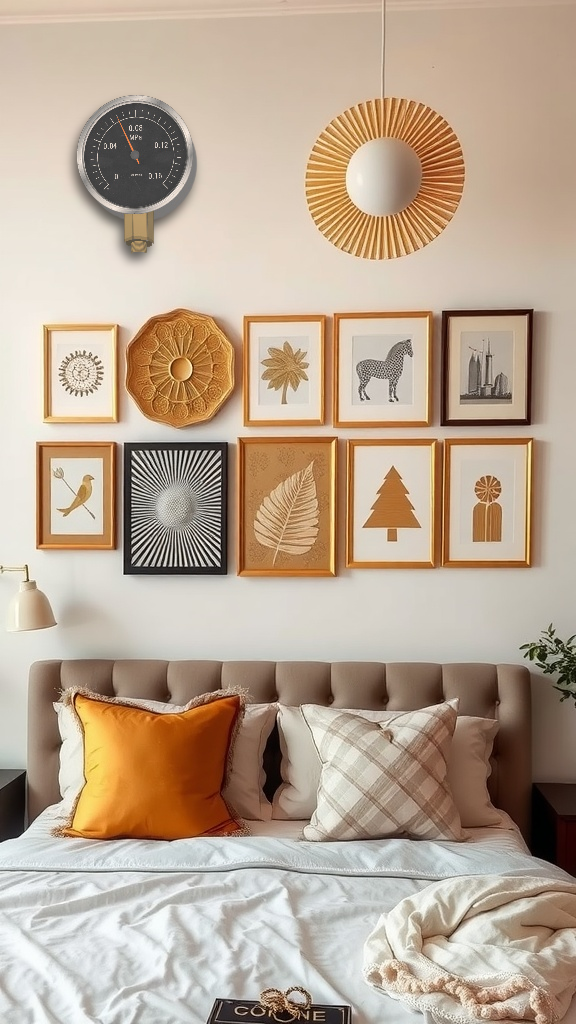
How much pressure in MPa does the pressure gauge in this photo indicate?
0.065 MPa
